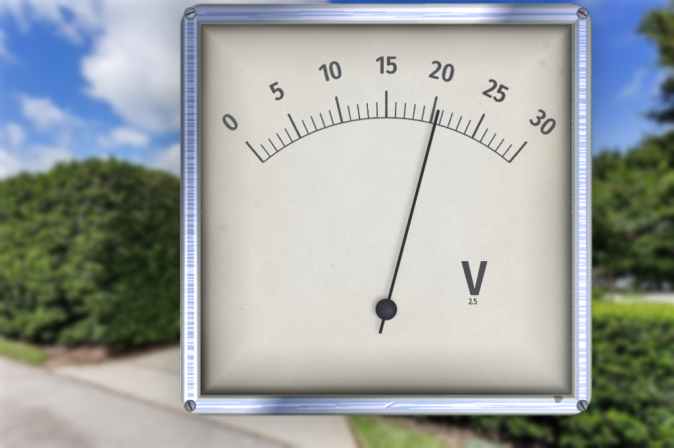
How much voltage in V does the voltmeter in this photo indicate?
20.5 V
